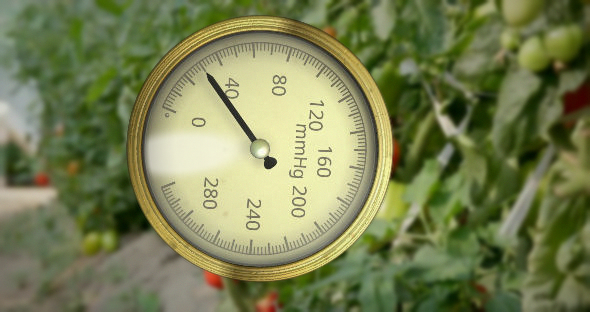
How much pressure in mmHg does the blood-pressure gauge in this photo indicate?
30 mmHg
